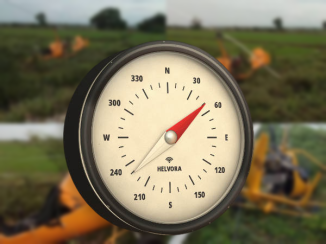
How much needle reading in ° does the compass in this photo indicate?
50 °
